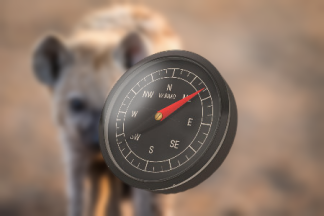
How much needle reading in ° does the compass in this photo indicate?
50 °
